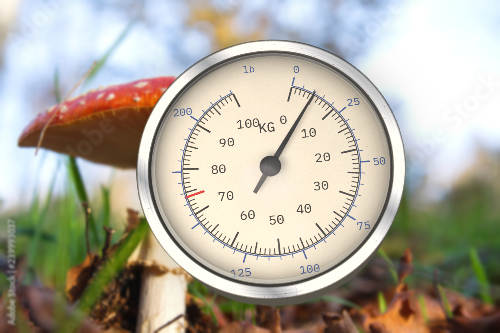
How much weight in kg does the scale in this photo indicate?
5 kg
